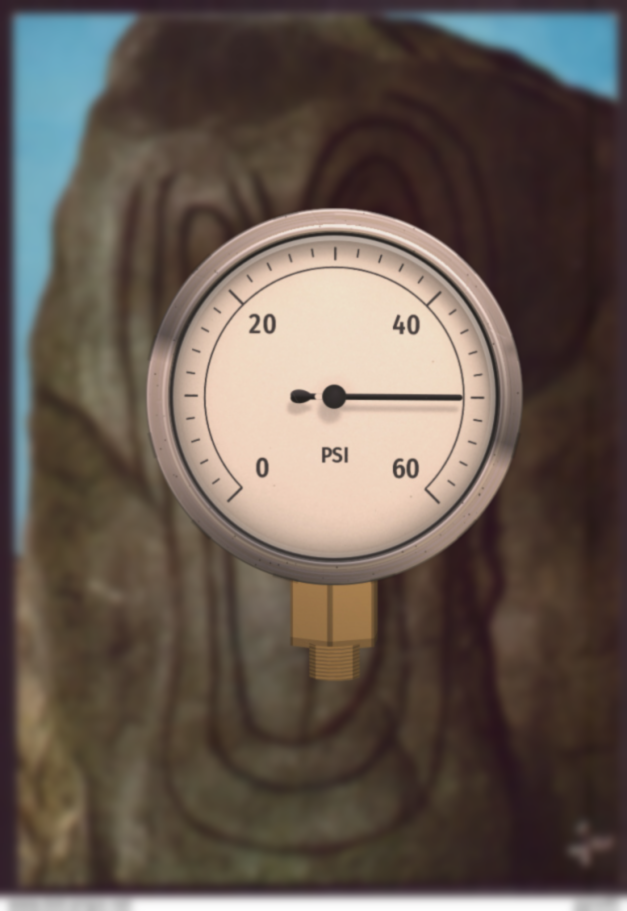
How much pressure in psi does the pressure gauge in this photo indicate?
50 psi
